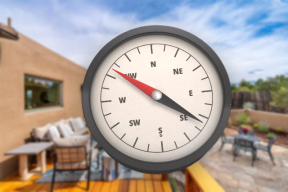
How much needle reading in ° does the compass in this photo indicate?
307.5 °
